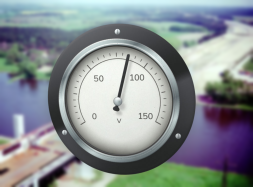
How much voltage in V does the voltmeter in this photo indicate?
85 V
